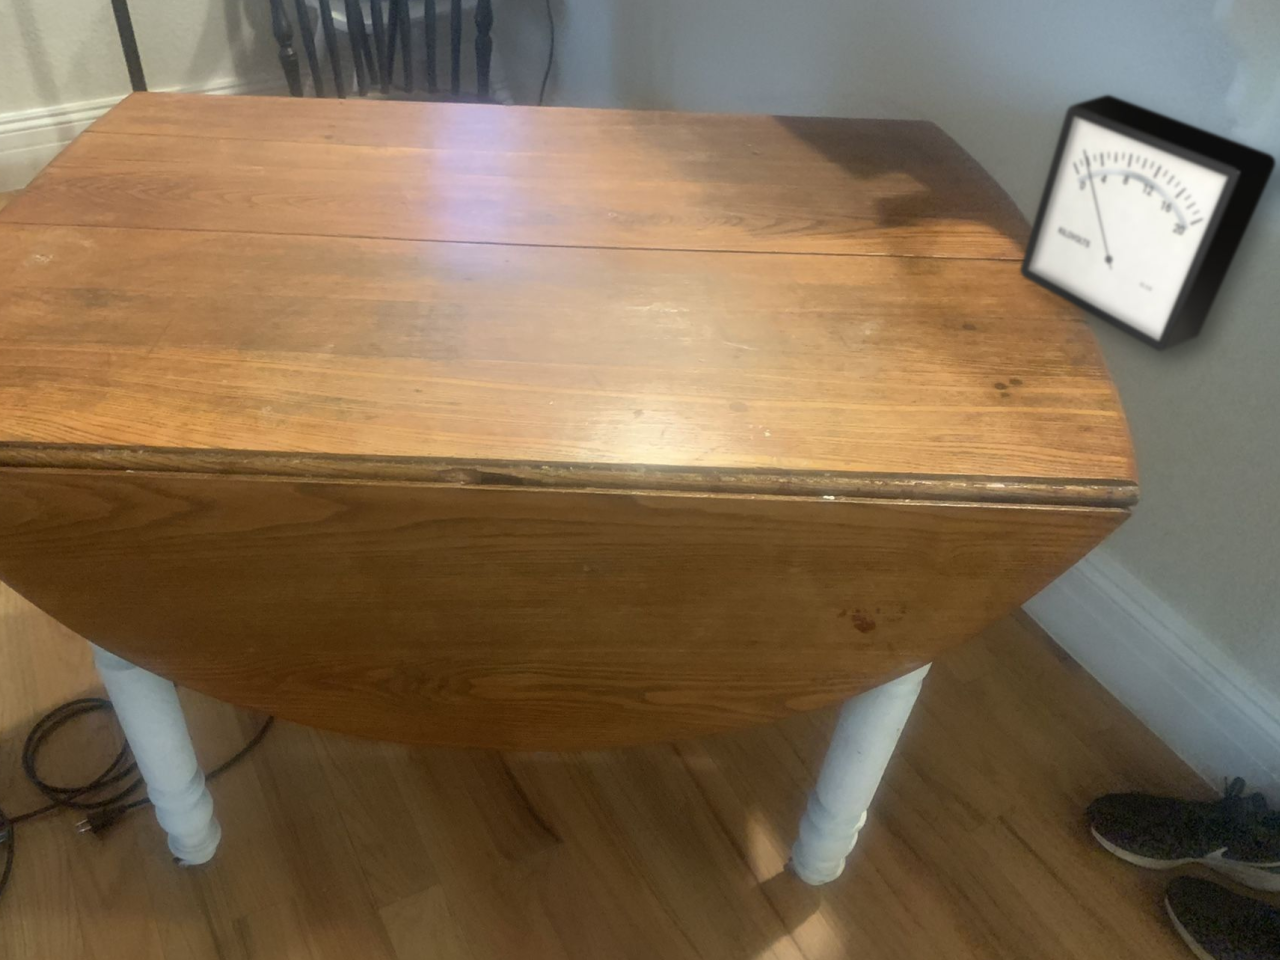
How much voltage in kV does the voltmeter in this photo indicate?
2 kV
